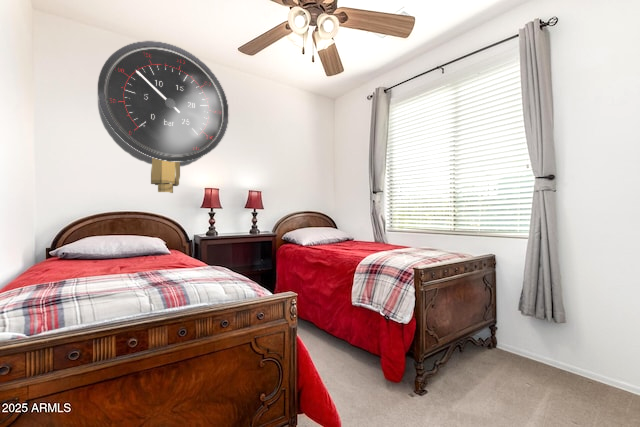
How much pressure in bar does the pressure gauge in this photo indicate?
8 bar
